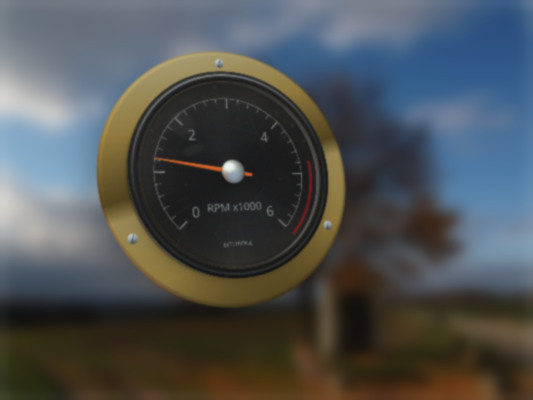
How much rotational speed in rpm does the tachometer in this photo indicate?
1200 rpm
